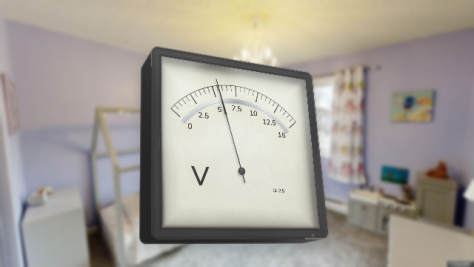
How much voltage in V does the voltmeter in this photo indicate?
5.5 V
